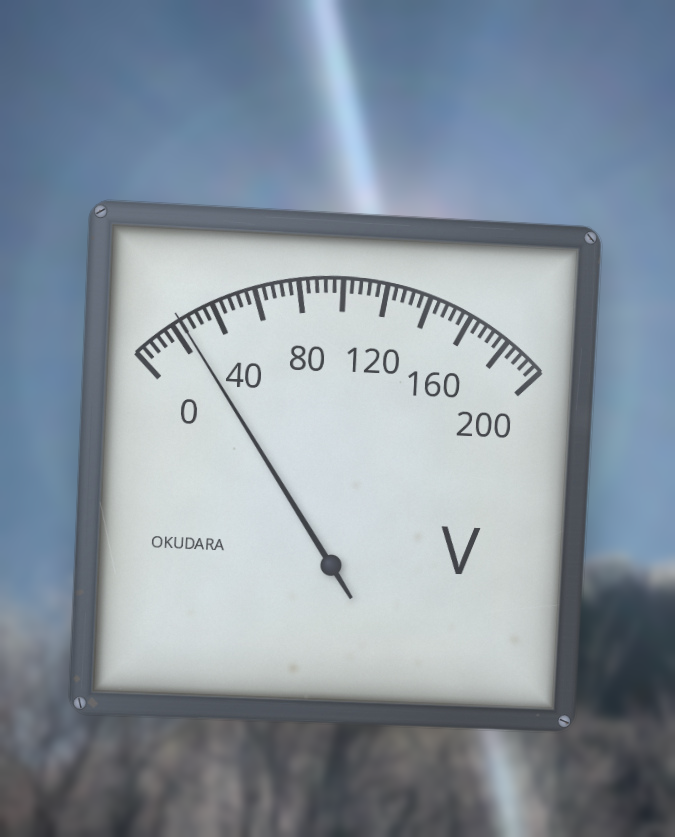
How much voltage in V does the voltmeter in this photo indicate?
24 V
